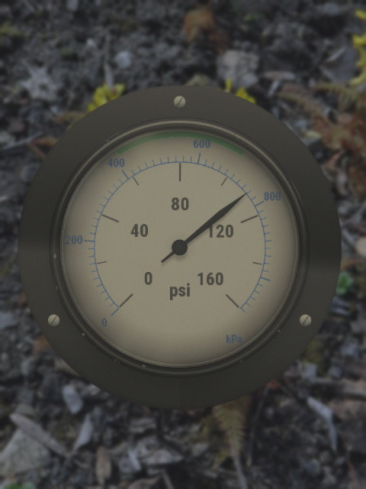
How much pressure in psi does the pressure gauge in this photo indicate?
110 psi
